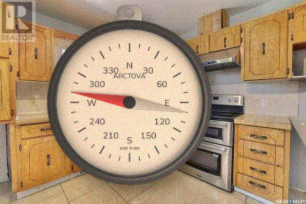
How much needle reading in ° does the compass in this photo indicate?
280 °
